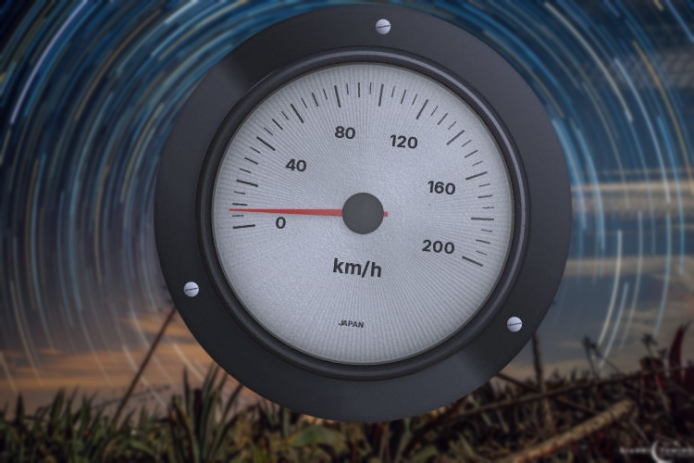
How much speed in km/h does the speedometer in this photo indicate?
7.5 km/h
